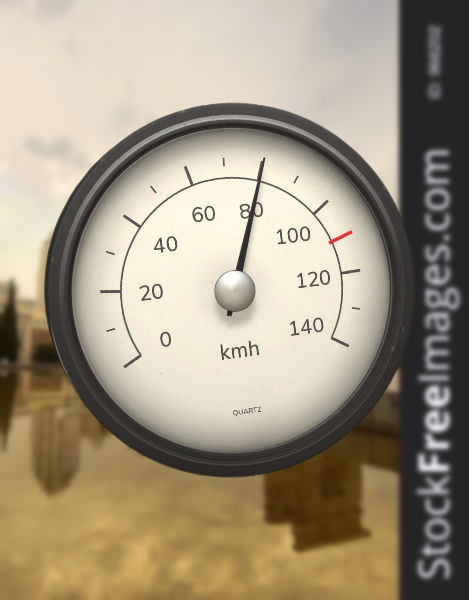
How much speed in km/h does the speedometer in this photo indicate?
80 km/h
